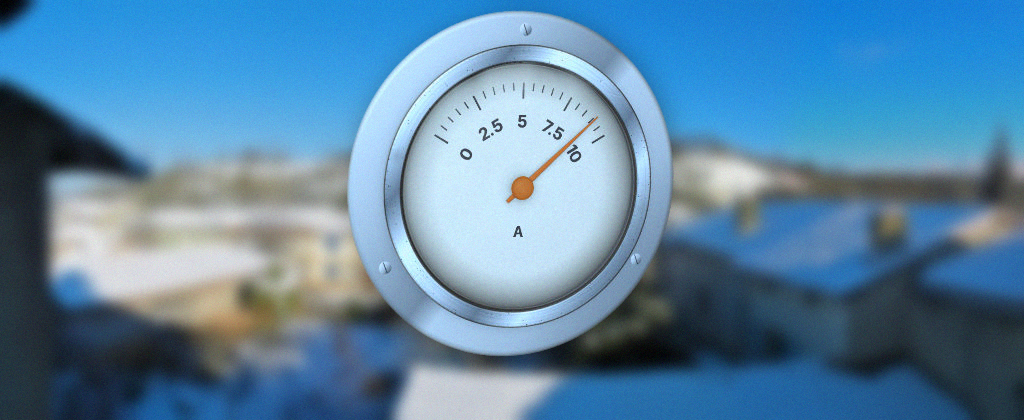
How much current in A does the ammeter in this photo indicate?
9 A
